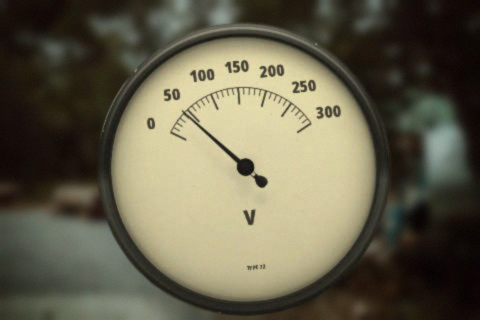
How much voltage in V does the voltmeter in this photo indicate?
40 V
